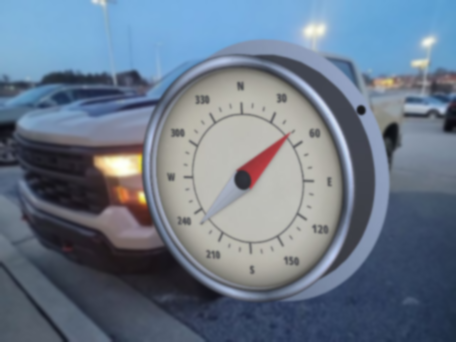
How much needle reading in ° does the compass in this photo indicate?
50 °
